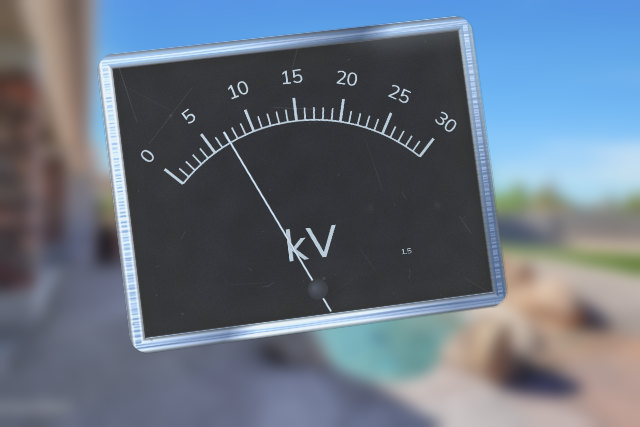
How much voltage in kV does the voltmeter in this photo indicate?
7 kV
